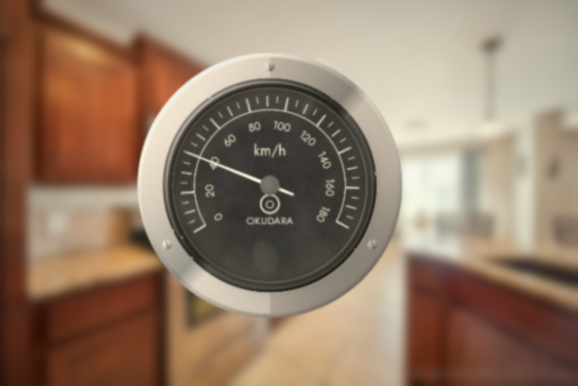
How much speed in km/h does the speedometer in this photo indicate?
40 km/h
